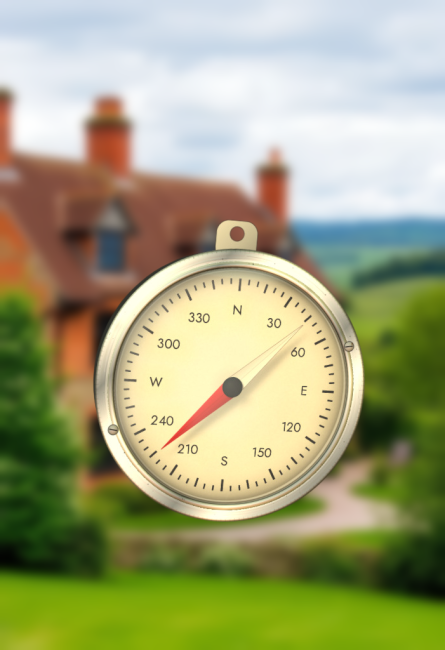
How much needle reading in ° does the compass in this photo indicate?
225 °
